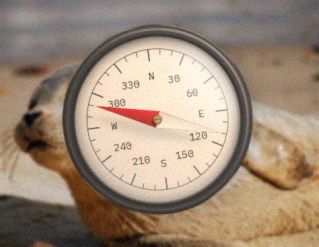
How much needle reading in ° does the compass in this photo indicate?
290 °
